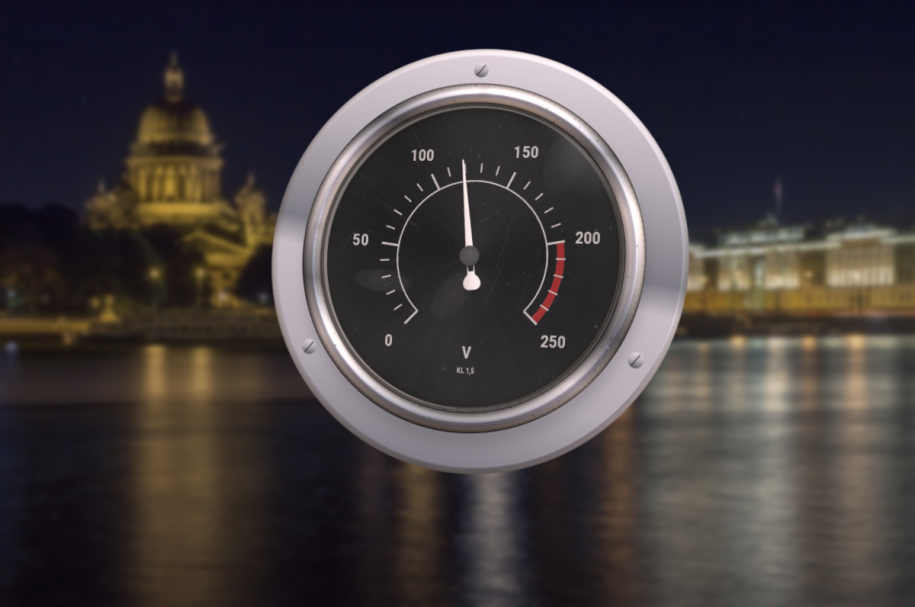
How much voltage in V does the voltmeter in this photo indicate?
120 V
